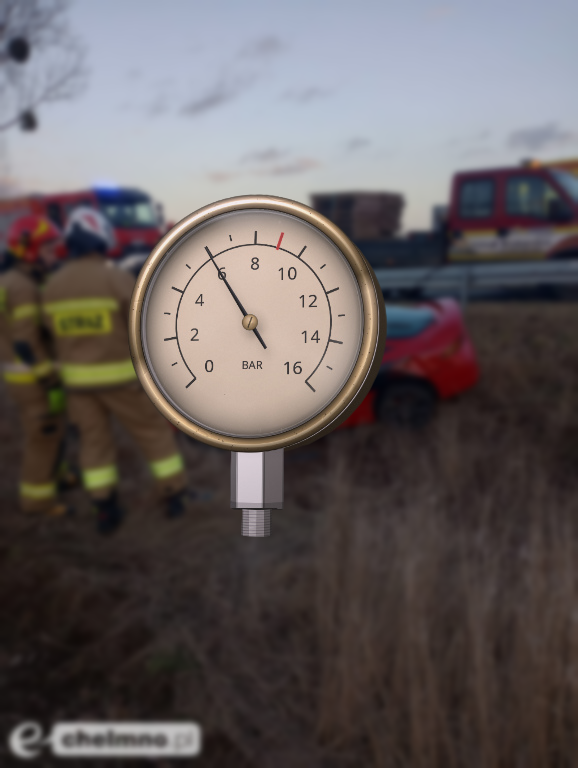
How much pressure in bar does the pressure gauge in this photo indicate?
6 bar
